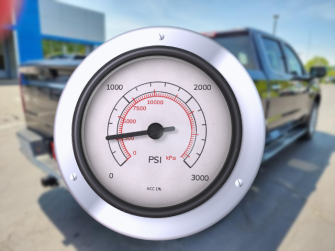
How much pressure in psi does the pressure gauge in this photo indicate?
400 psi
